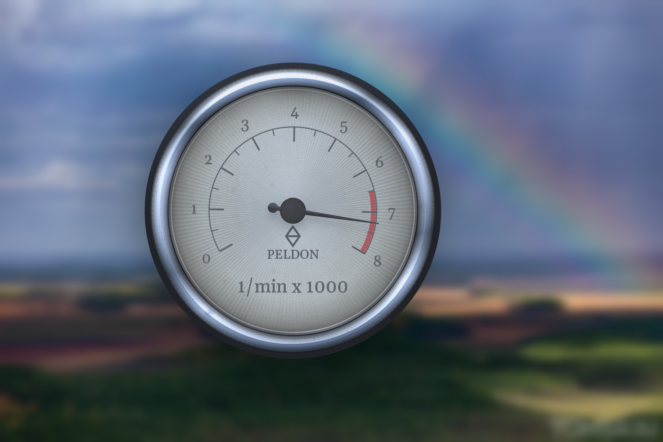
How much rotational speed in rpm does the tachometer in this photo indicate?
7250 rpm
